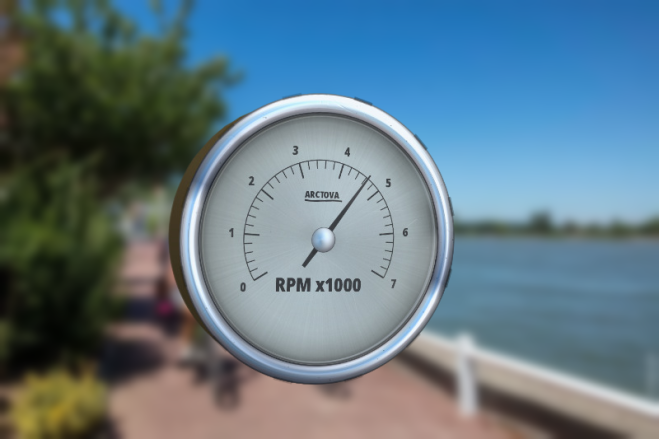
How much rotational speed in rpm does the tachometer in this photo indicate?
4600 rpm
